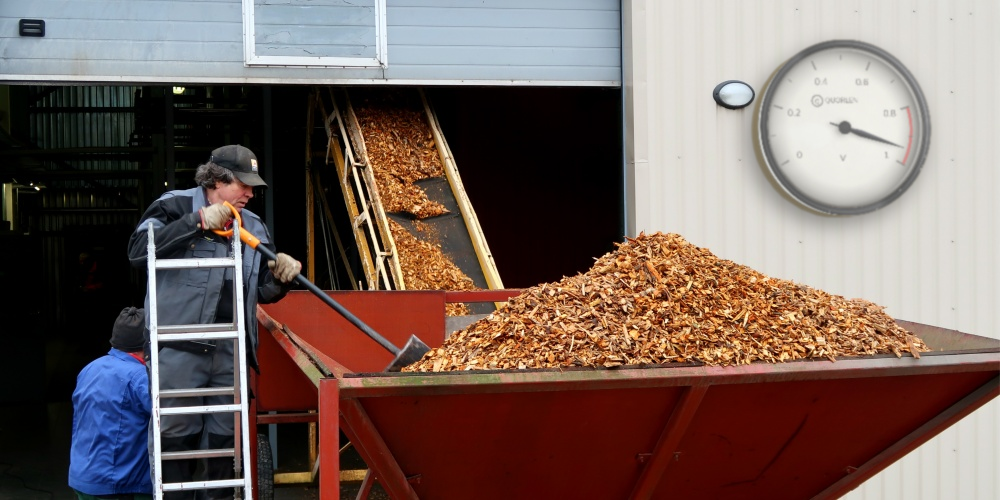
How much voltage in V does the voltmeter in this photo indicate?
0.95 V
